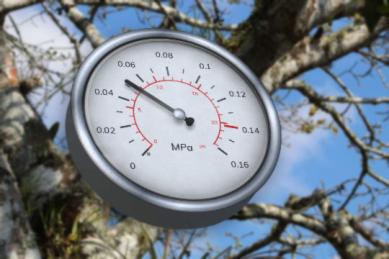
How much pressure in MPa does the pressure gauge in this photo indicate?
0.05 MPa
